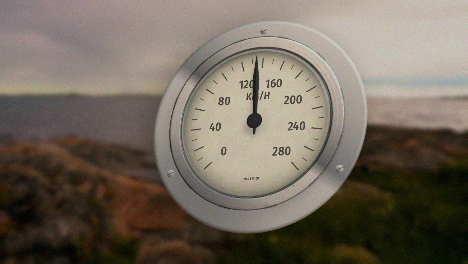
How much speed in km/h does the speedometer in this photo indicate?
135 km/h
